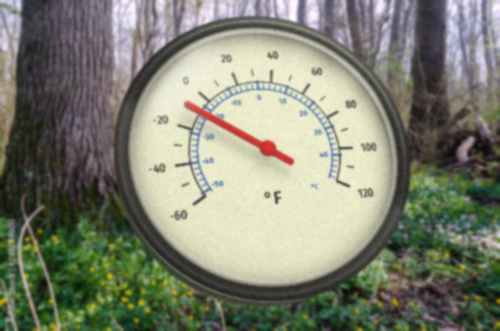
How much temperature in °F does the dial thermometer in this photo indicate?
-10 °F
